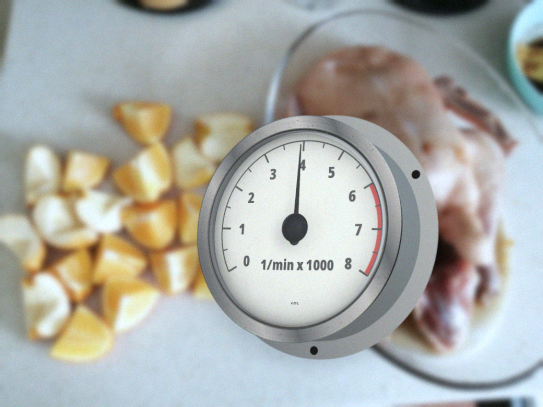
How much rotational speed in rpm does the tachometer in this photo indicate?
4000 rpm
